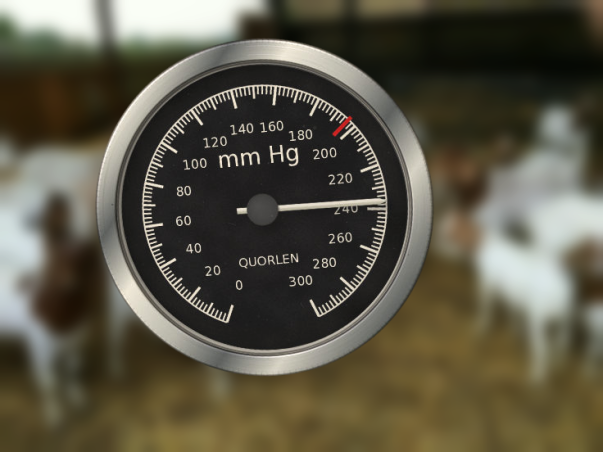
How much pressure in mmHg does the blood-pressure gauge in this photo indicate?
236 mmHg
